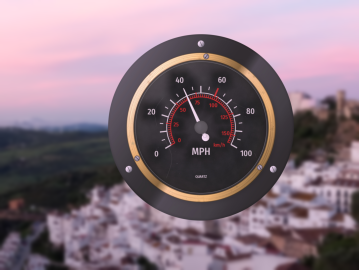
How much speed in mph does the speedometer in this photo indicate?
40 mph
